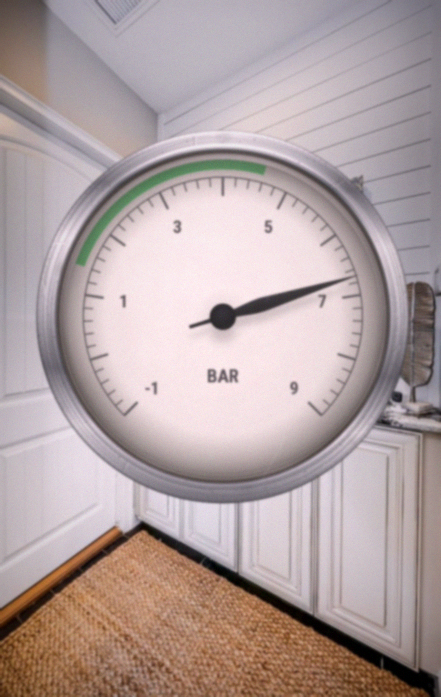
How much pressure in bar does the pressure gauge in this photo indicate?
6.7 bar
